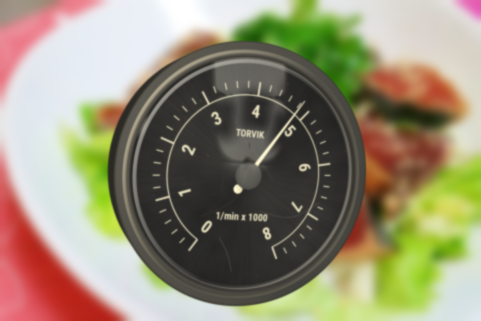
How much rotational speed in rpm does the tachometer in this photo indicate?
4800 rpm
